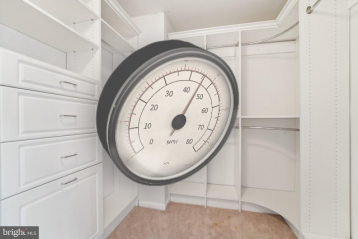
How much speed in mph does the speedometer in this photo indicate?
45 mph
